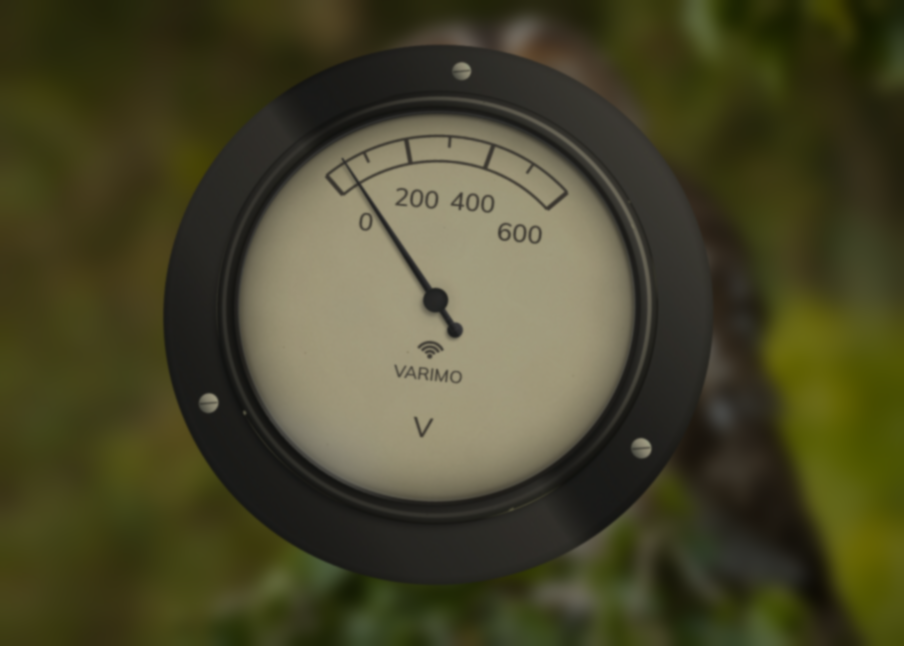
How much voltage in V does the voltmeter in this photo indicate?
50 V
